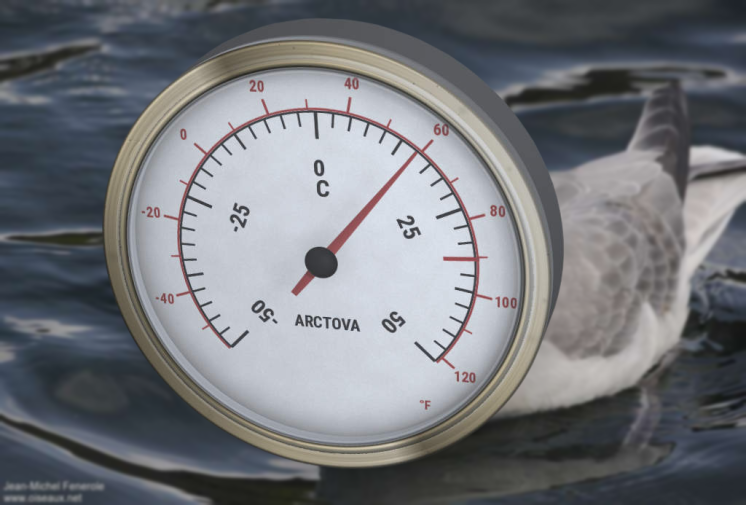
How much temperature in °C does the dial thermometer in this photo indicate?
15 °C
